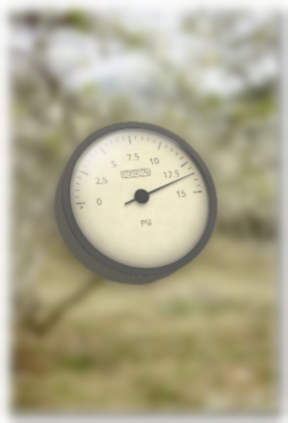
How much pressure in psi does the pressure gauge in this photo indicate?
13.5 psi
